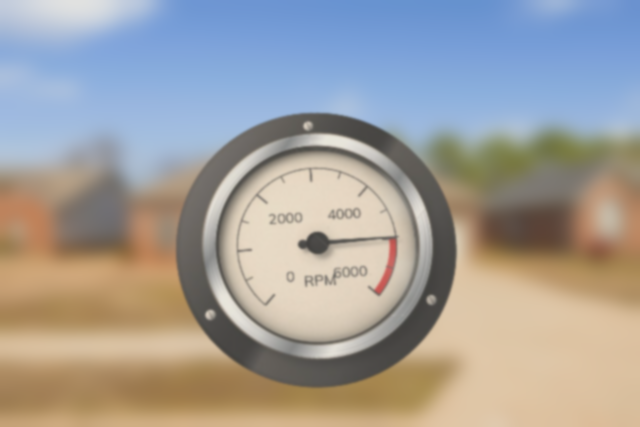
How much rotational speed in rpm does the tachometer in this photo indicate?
5000 rpm
